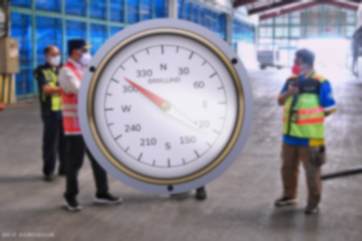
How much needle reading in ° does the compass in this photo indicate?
307.5 °
